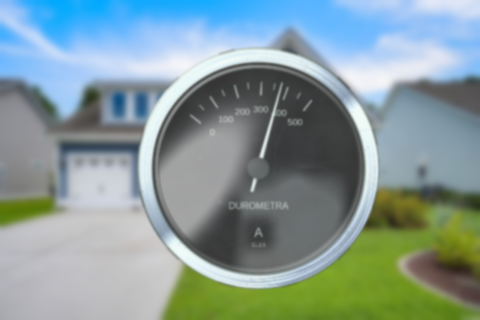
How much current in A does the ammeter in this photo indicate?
375 A
